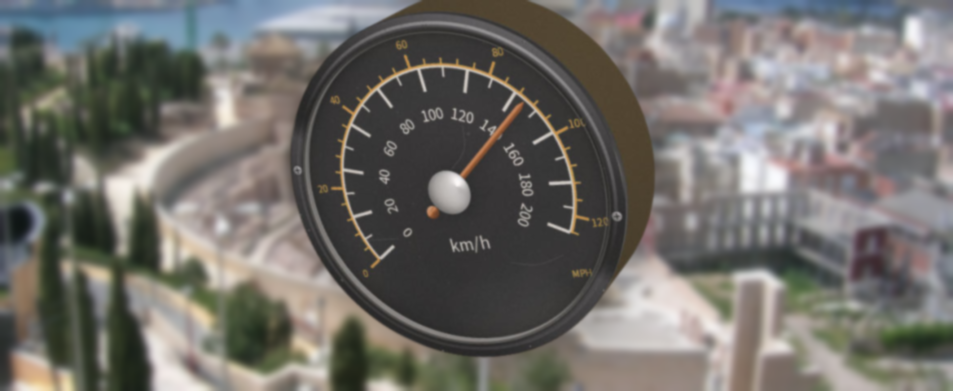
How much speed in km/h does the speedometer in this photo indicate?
145 km/h
